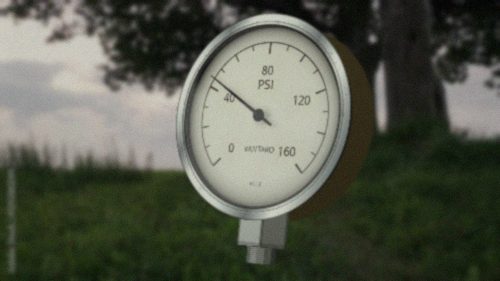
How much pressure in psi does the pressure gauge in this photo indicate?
45 psi
